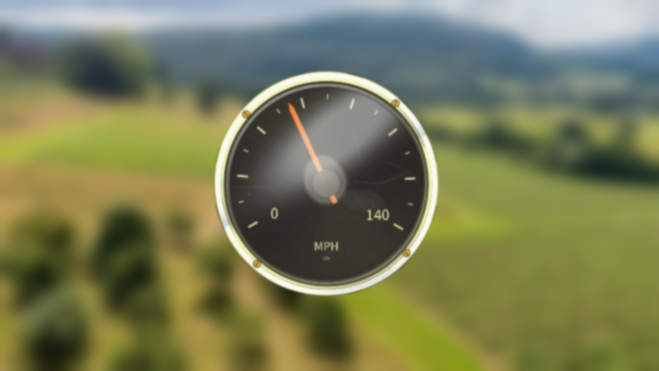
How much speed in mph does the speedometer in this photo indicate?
55 mph
